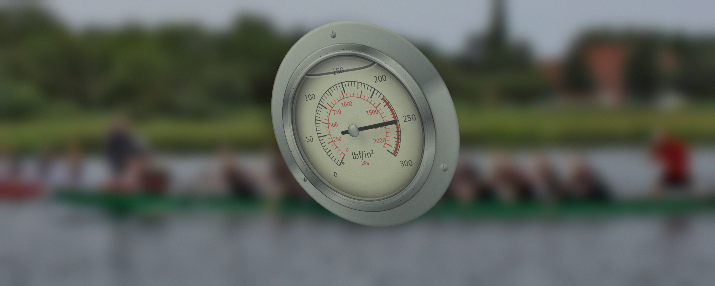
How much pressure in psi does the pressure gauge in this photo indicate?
250 psi
